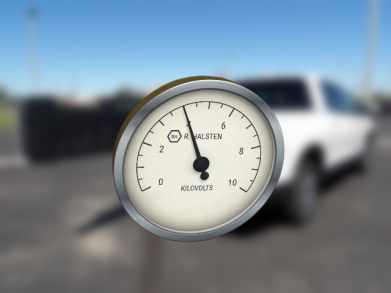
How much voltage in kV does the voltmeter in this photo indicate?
4 kV
